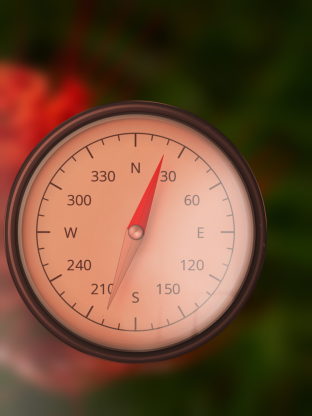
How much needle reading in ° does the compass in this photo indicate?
20 °
